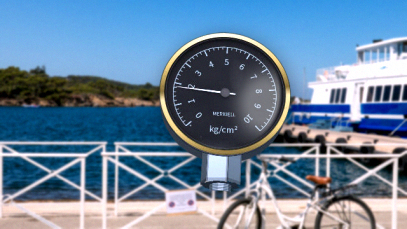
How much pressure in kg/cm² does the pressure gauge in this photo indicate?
1.8 kg/cm²
